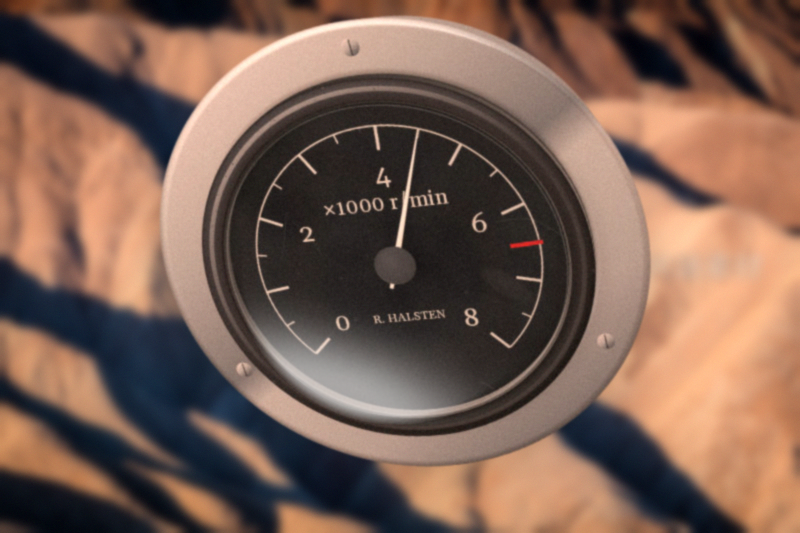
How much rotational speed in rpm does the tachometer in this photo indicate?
4500 rpm
